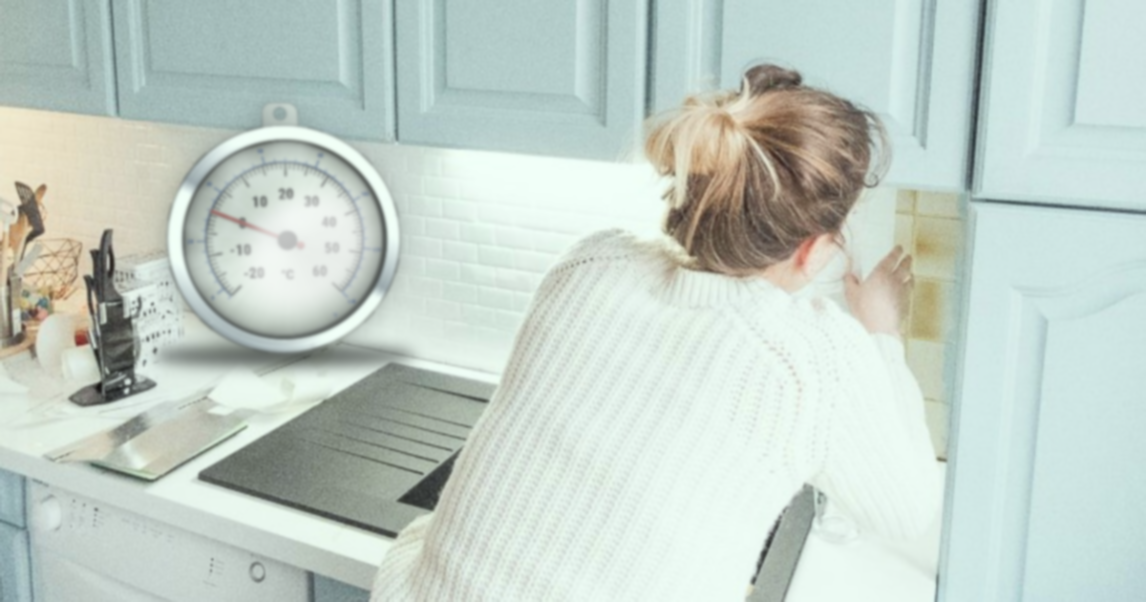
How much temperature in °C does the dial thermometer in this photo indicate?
0 °C
